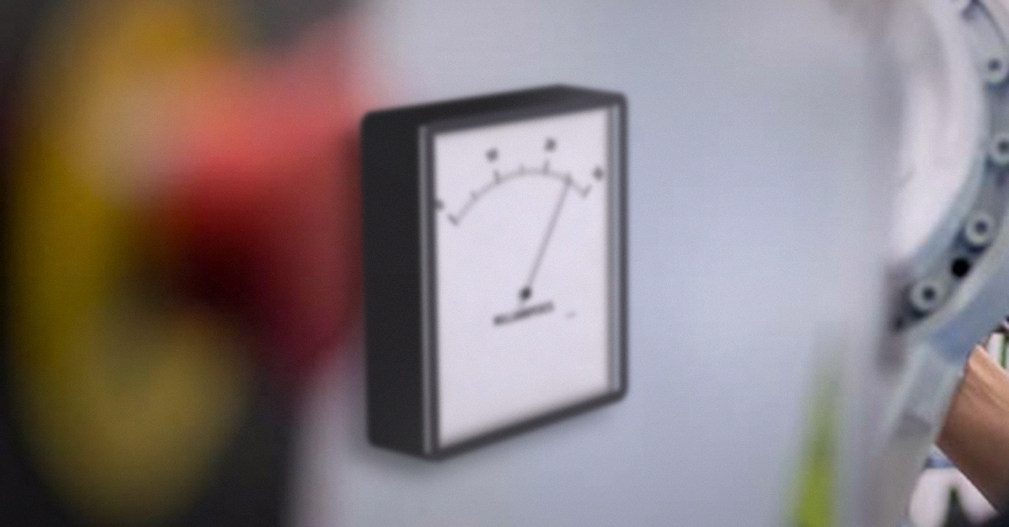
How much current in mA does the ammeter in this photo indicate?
25 mA
